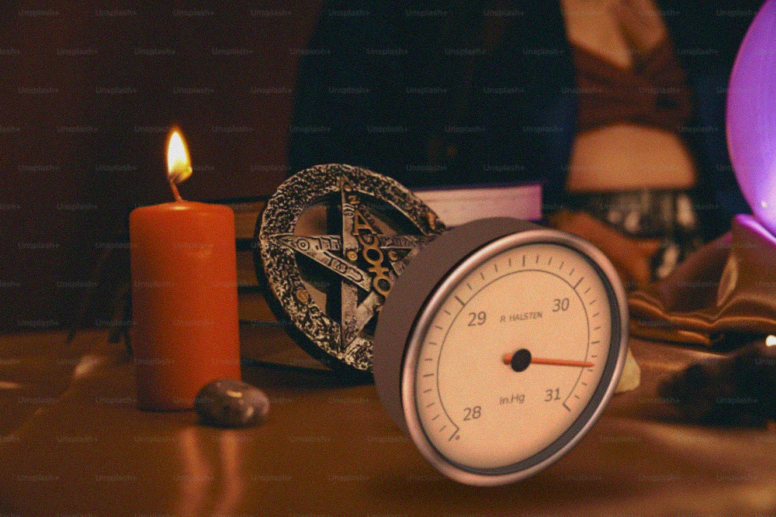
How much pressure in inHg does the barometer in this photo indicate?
30.65 inHg
